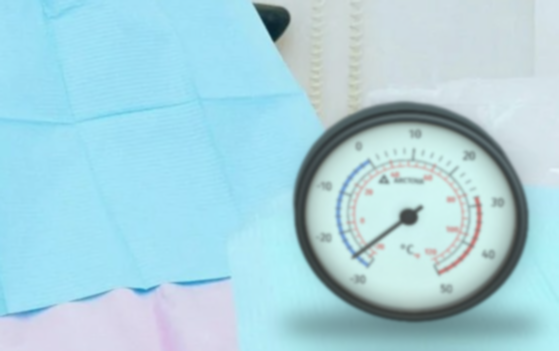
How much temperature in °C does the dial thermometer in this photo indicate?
-26 °C
